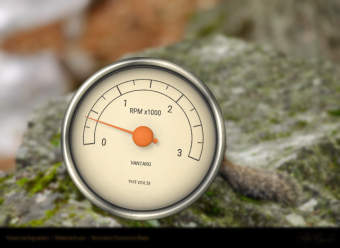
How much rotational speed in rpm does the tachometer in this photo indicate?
375 rpm
